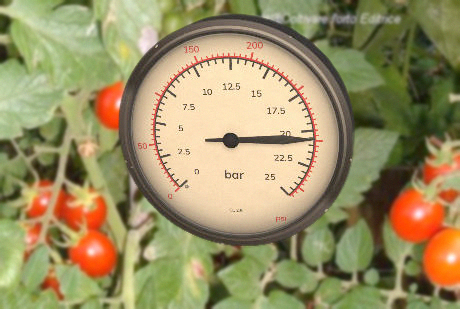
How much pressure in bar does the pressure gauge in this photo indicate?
20.5 bar
